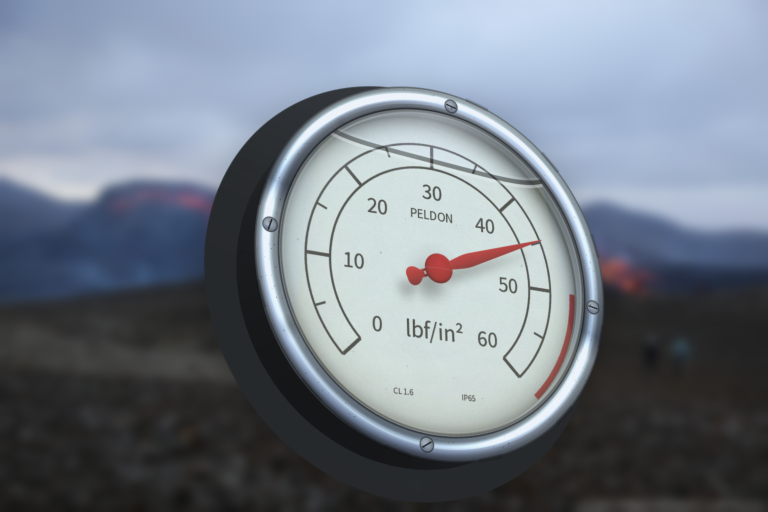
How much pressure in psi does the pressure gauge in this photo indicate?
45 psi
